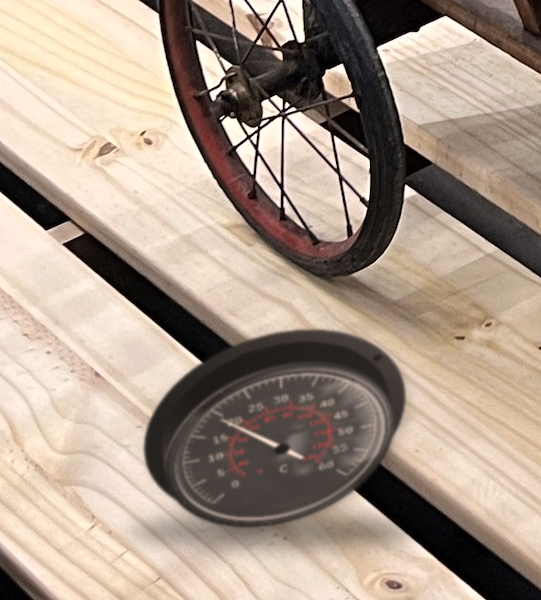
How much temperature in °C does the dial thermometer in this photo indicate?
20 °C
